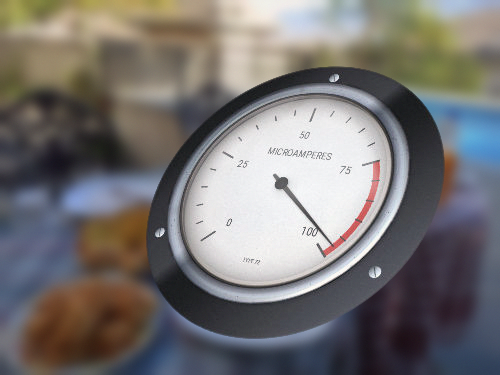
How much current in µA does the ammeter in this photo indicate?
97.5 µA
